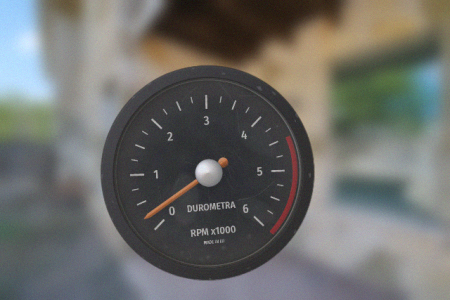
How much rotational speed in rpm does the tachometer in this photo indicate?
250 rpm
